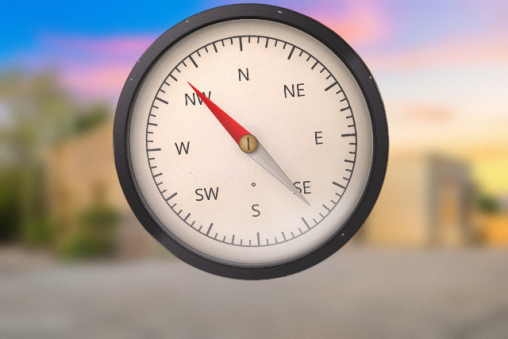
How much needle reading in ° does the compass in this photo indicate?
320 °
